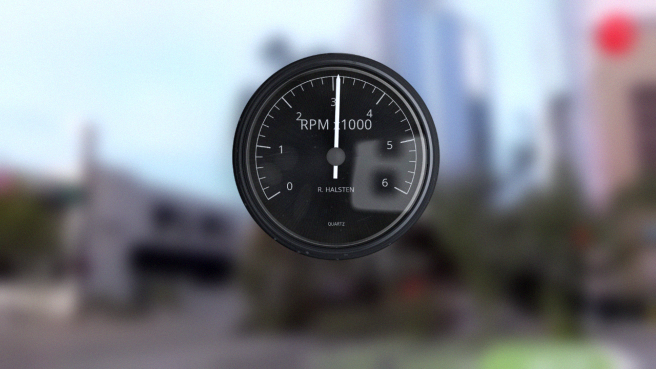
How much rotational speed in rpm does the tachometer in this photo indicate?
3100 rpm
